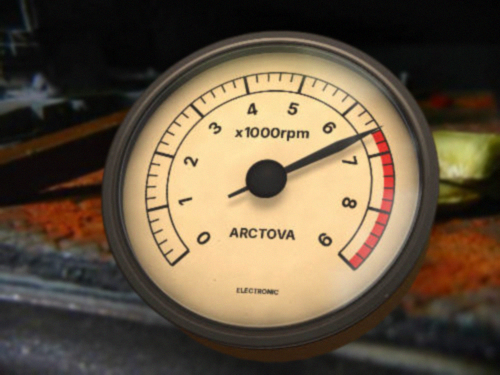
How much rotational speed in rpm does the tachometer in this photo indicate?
6600 rpm
